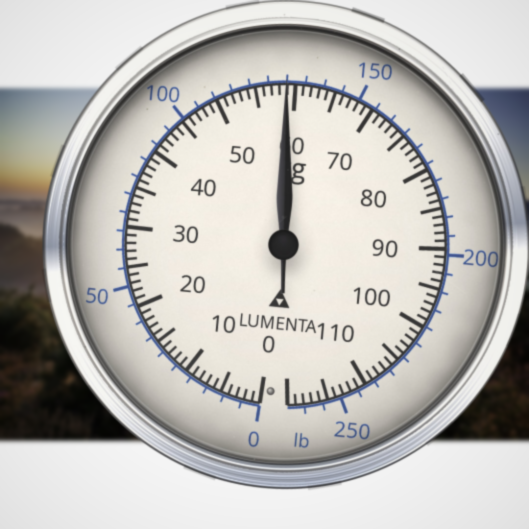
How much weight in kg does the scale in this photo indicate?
59 kg
